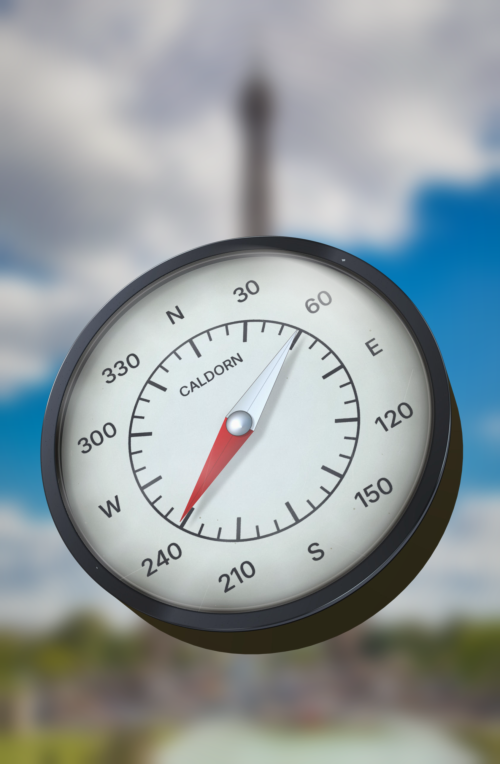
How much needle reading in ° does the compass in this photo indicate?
240 °
